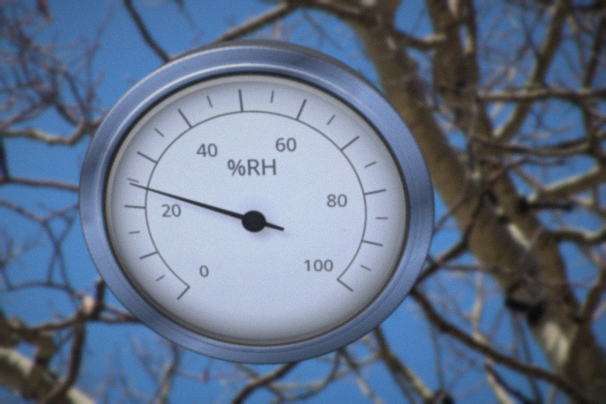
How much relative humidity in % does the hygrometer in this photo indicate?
25 %
